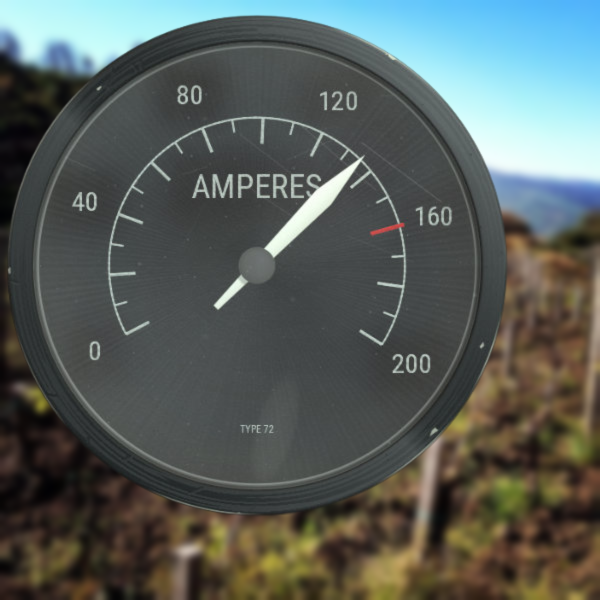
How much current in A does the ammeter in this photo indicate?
135 A
